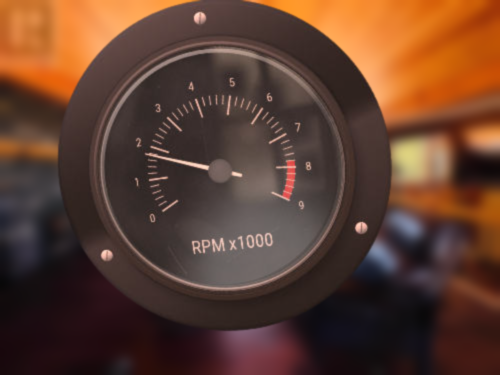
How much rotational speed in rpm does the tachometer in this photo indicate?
1800 rpm
